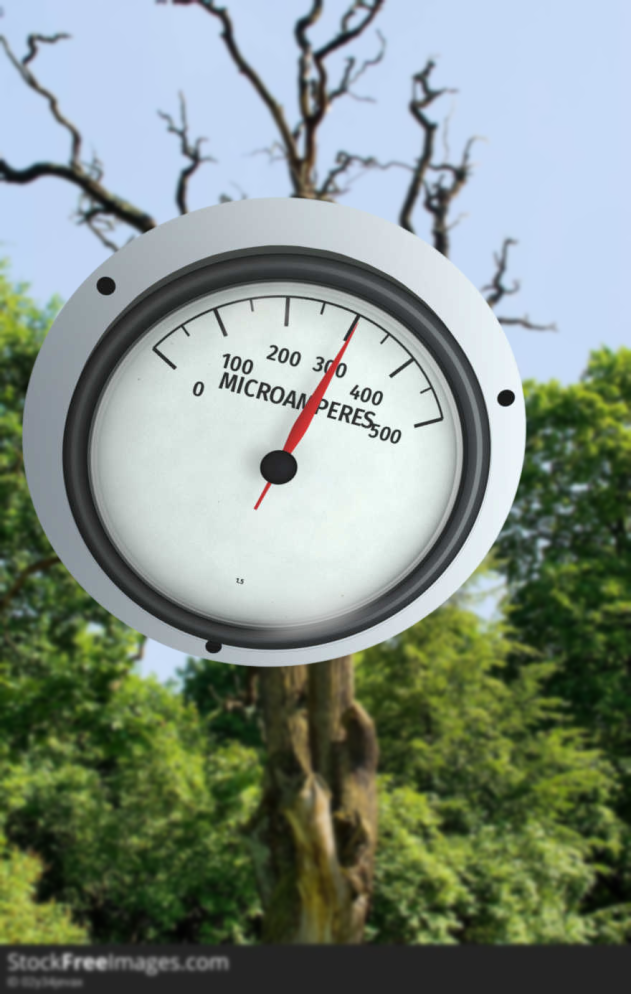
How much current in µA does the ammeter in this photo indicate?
300 µA
